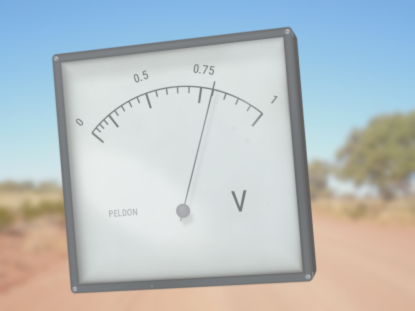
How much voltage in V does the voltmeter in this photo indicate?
0.8 V
